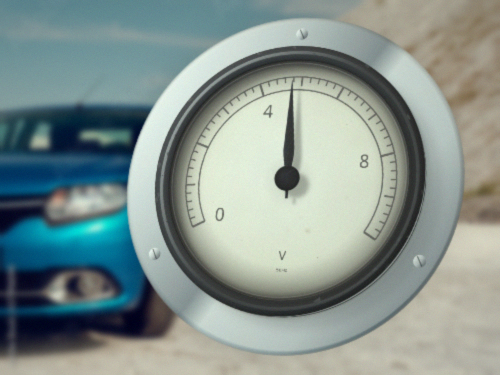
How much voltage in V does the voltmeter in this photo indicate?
4.8 V
